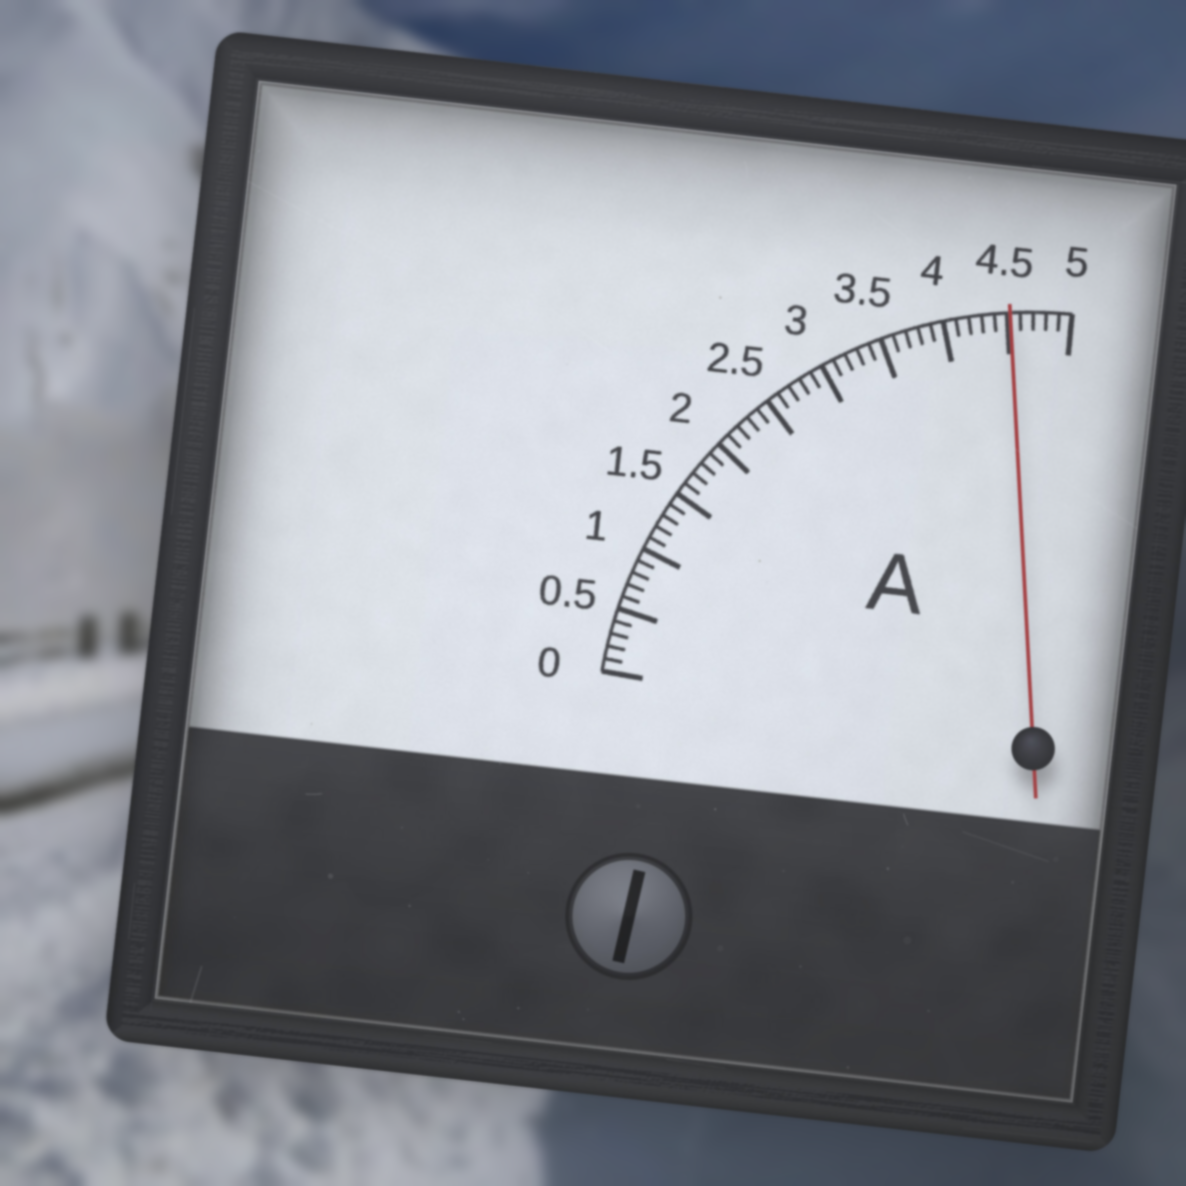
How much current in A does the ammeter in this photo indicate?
4.5 A
